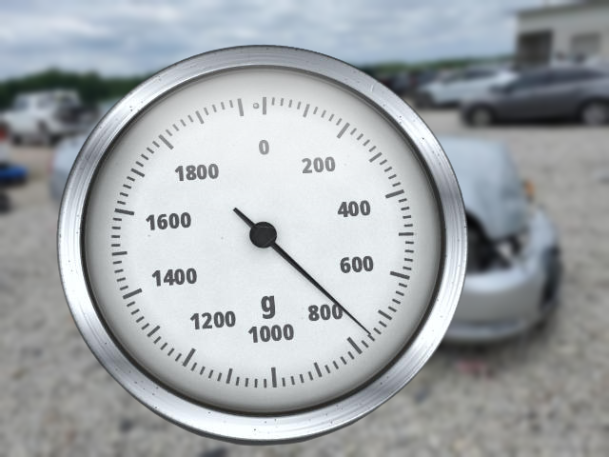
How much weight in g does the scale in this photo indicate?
760 g
